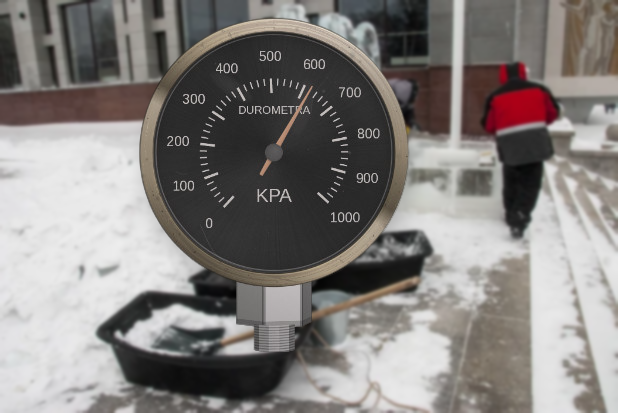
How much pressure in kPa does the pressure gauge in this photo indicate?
620 kPa
